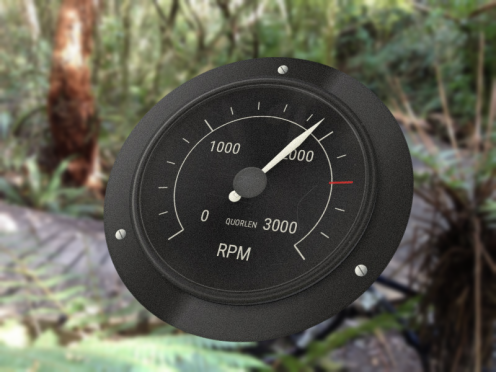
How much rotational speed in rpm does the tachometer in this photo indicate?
1900 rpm
